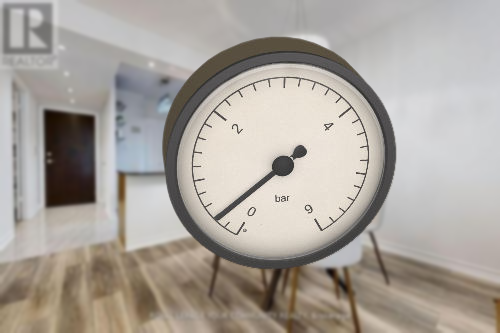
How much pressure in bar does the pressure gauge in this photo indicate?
0.4 bar
